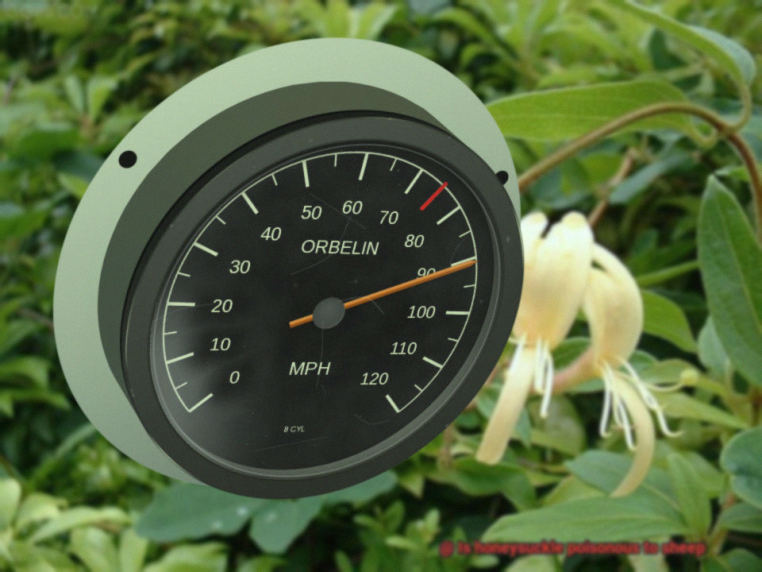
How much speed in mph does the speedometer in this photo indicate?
90 mph
